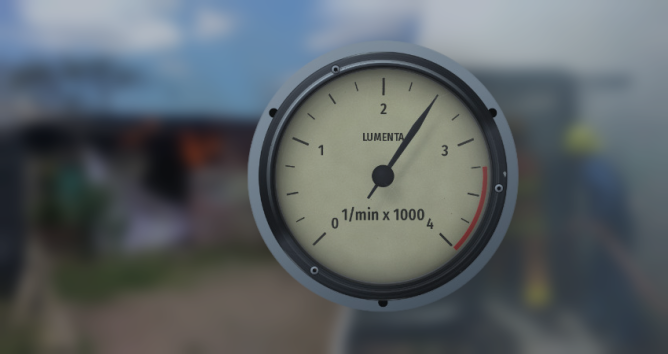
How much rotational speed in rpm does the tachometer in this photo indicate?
2500 rpm
